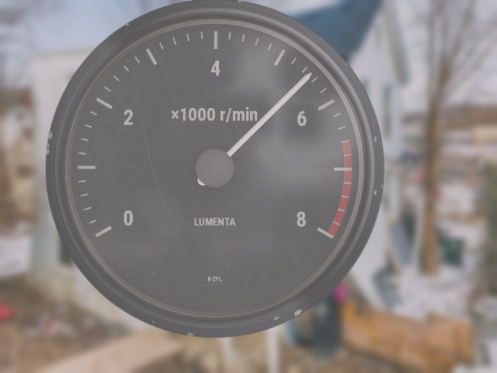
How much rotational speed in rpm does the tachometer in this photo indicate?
5500 rpm
